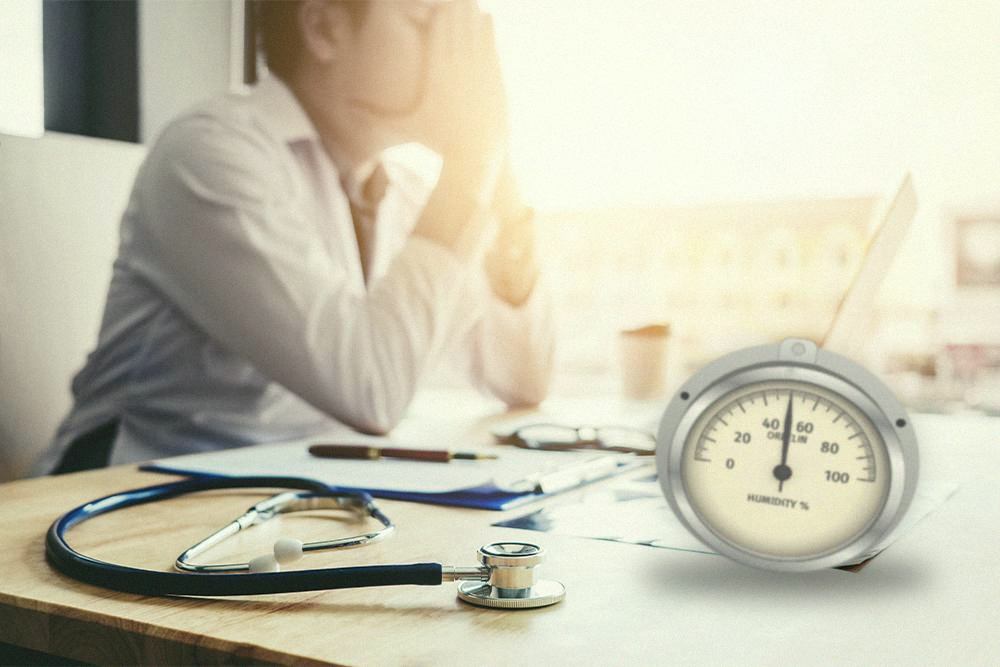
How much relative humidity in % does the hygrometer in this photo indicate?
50 %
